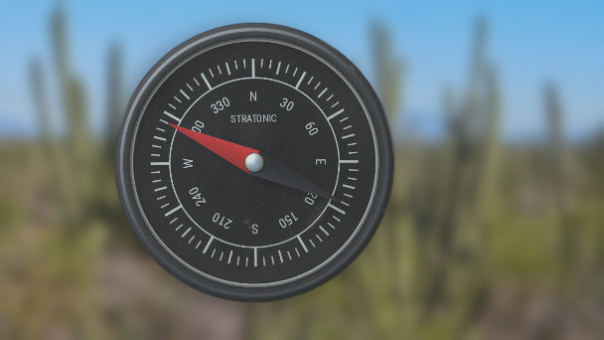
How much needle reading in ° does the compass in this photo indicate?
295 °
